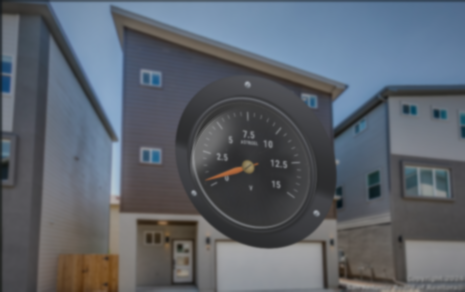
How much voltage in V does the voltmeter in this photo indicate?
0.5 V
